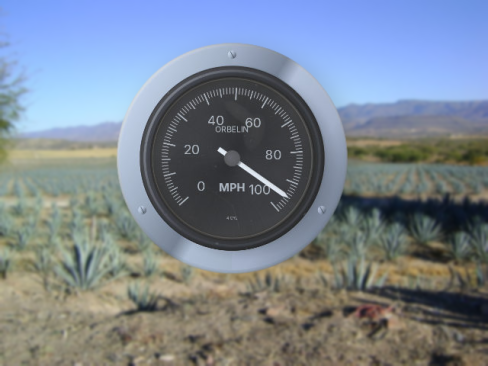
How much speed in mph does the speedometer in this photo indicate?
95 mph
